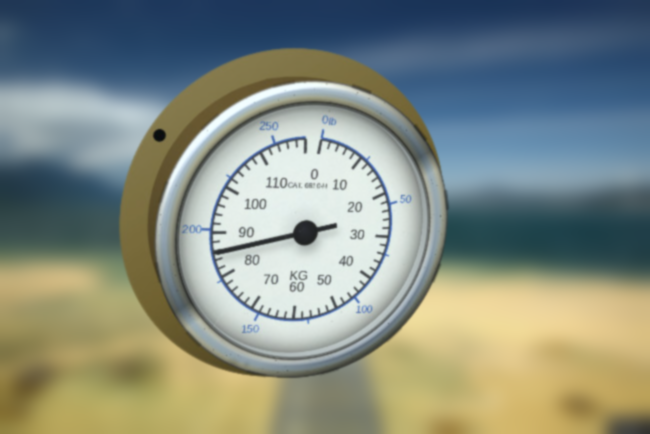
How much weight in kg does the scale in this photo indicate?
86 kg
